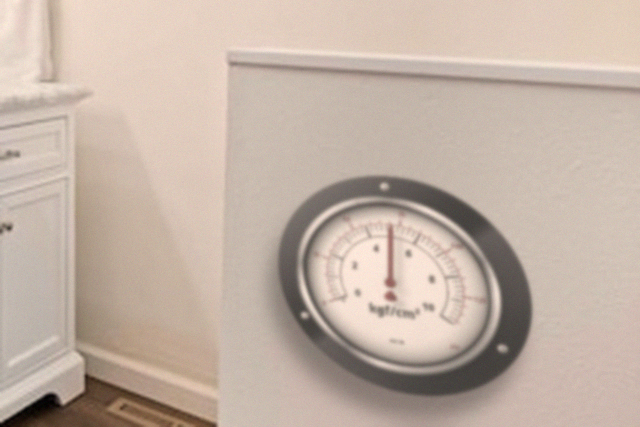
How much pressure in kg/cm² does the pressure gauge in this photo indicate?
5 kg/cm²
